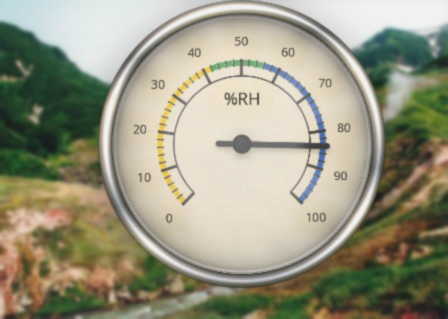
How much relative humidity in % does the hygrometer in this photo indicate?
84 %
